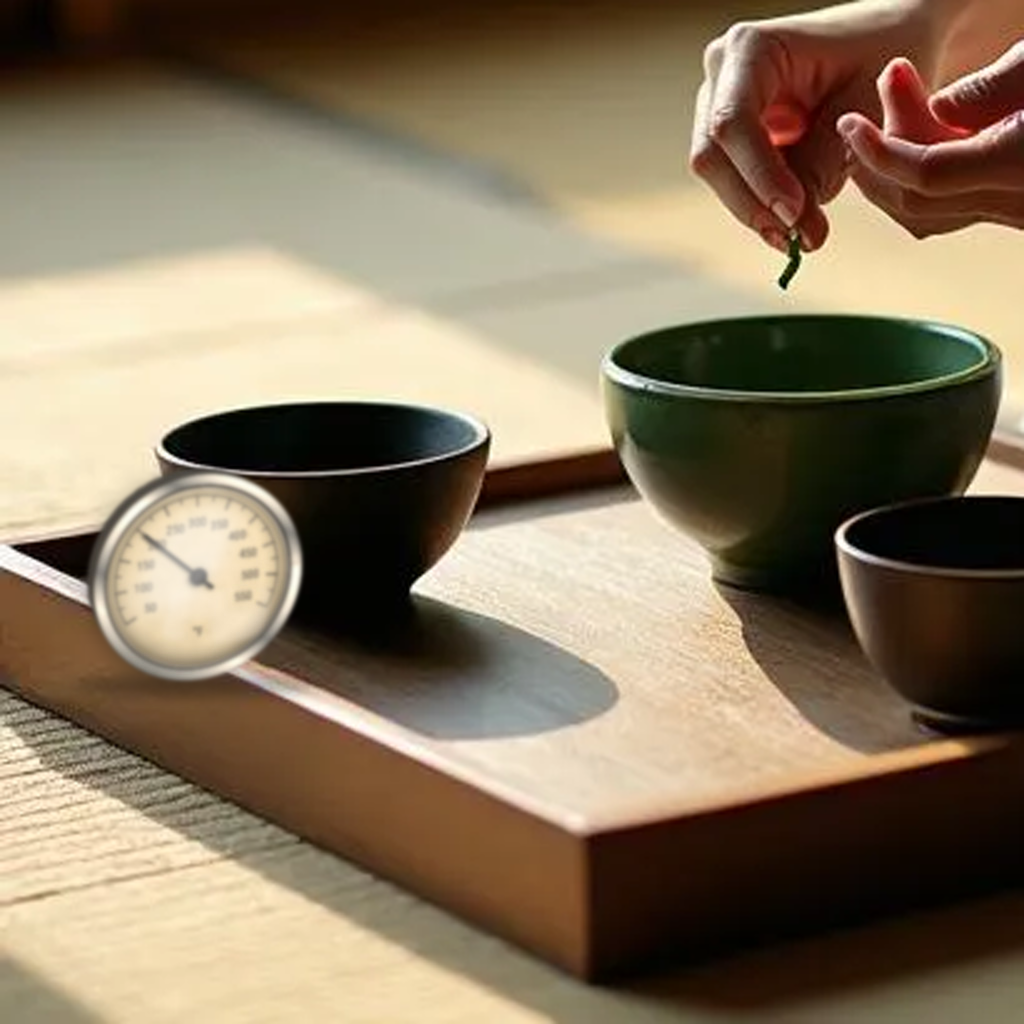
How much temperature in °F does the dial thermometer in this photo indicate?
200 °F
